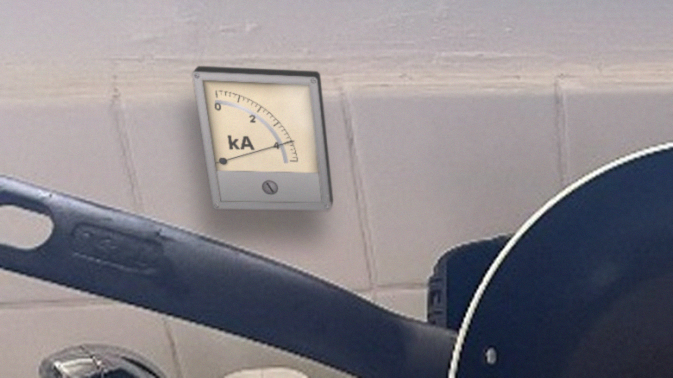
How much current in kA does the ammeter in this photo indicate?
4 kA
